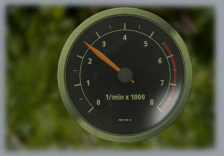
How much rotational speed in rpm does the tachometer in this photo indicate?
2500 rpm
